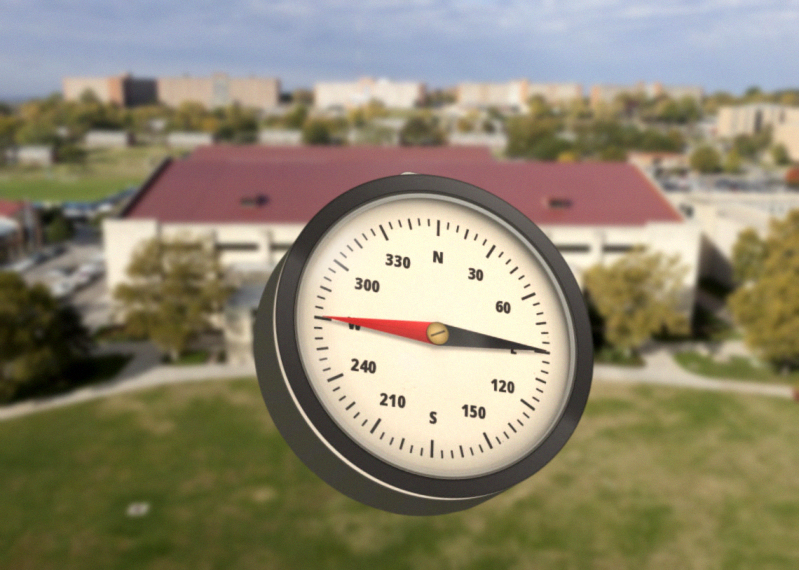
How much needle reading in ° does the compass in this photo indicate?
270 °
